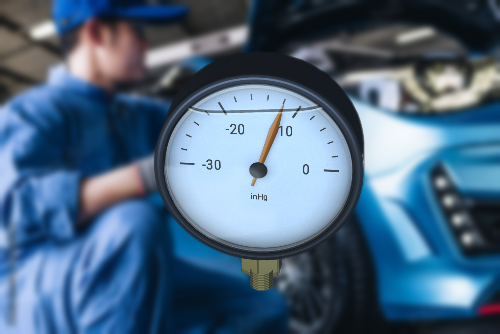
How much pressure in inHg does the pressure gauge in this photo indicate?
-12 inHg
